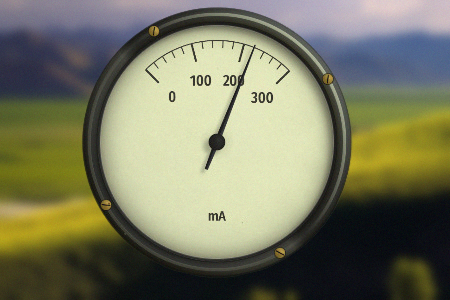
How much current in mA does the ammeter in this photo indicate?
220 mA
